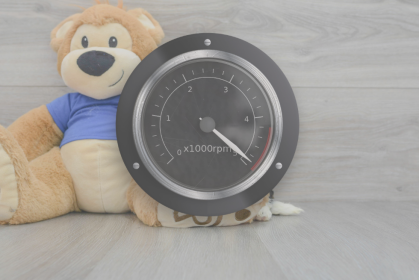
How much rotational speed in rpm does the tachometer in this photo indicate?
4900 rpm
